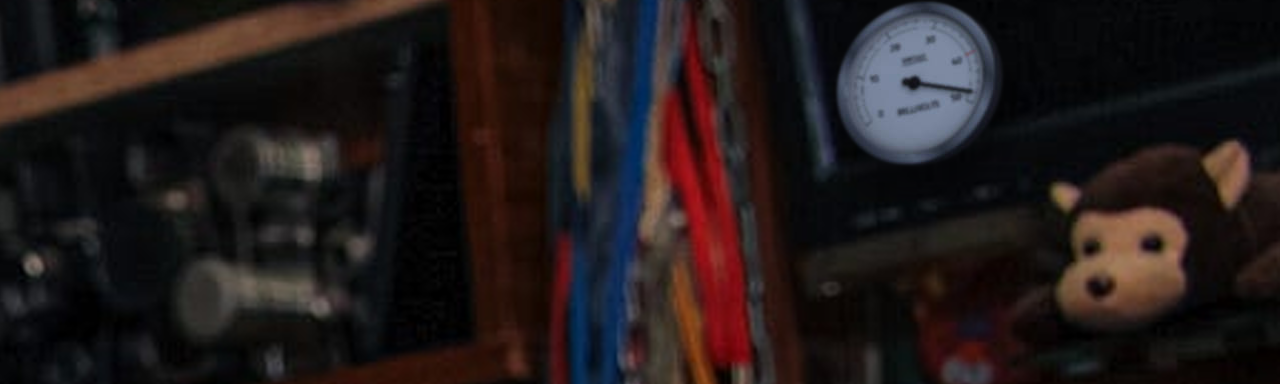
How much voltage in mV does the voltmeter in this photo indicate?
48 mV
